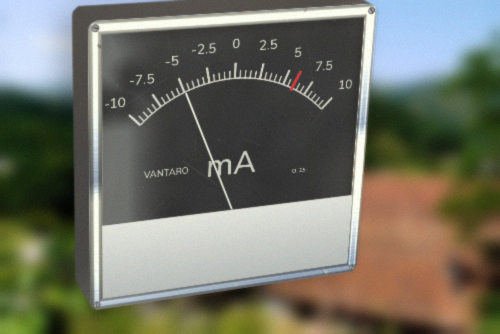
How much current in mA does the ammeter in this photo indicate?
-5 mA
